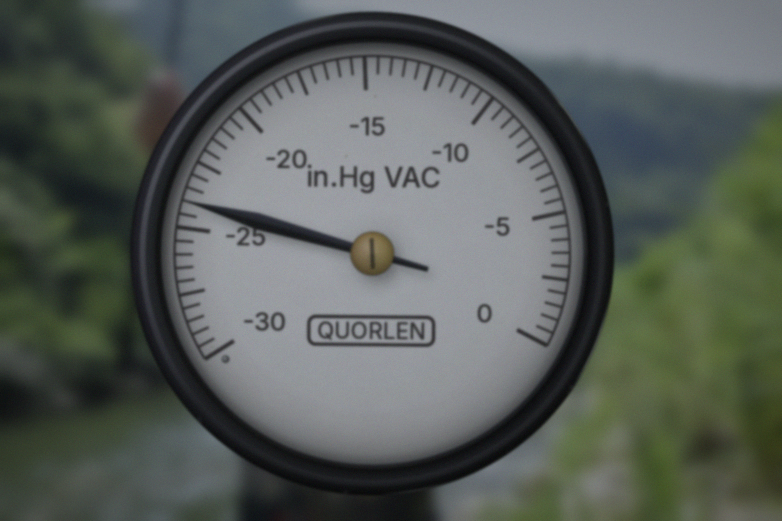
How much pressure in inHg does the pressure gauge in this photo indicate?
-24 inHg
